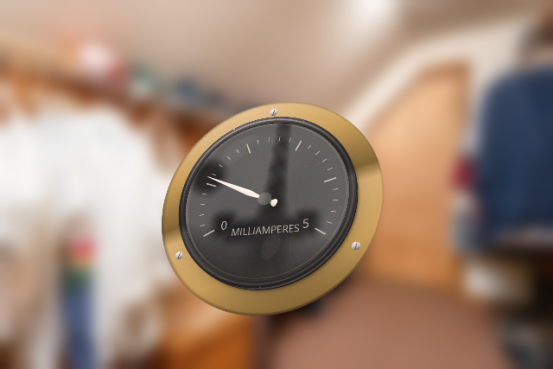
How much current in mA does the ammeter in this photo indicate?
1.1 mA
